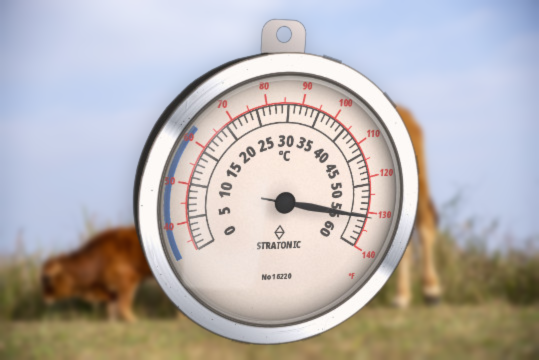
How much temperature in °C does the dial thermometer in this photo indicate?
55 °C
